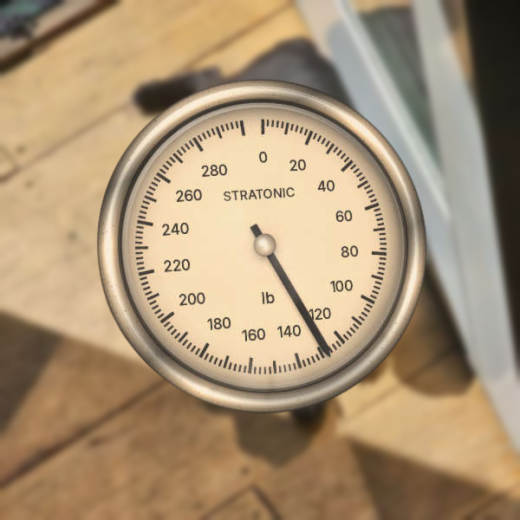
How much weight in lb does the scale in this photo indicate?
128 lb
